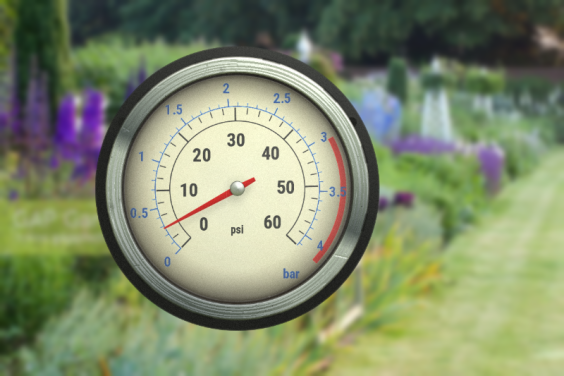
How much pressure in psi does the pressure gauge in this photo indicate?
4 psi
